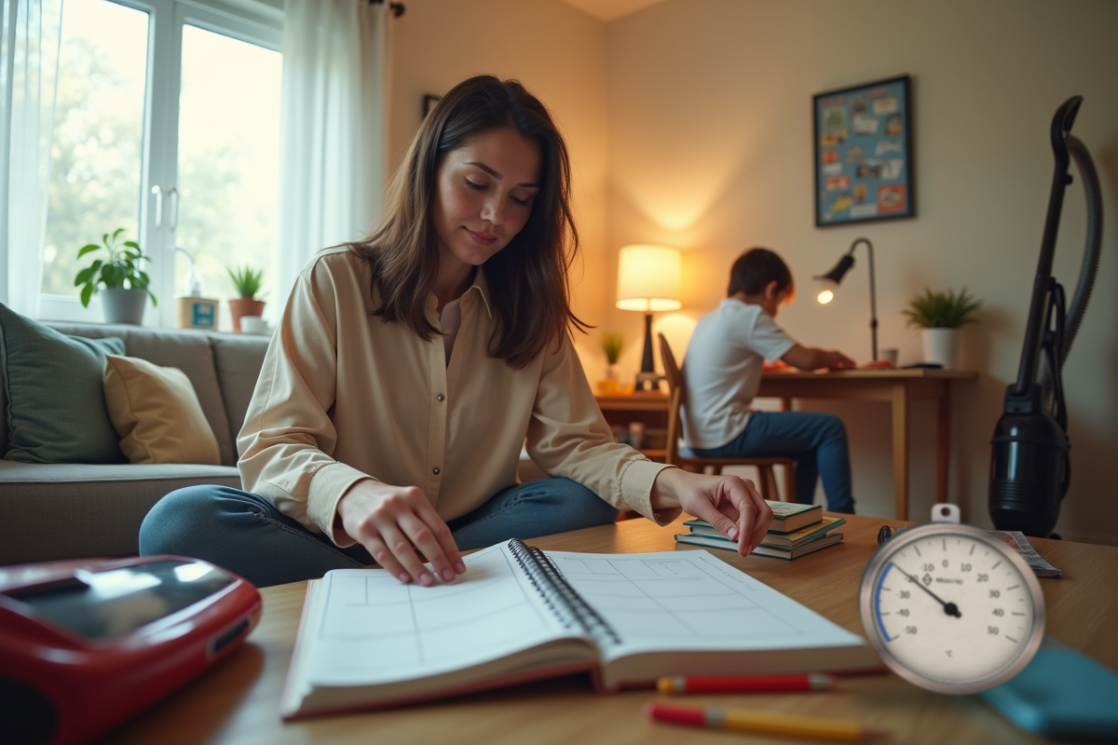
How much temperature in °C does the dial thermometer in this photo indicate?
-20 °C
